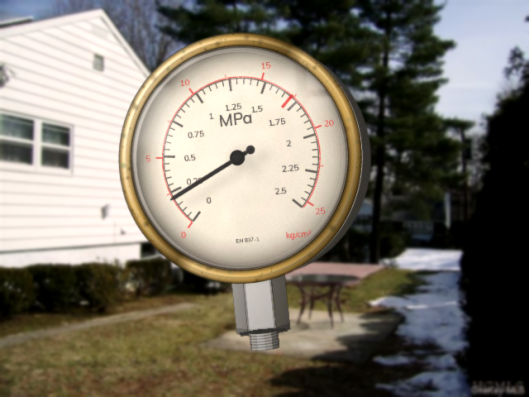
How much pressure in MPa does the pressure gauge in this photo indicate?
0.2 MPa
